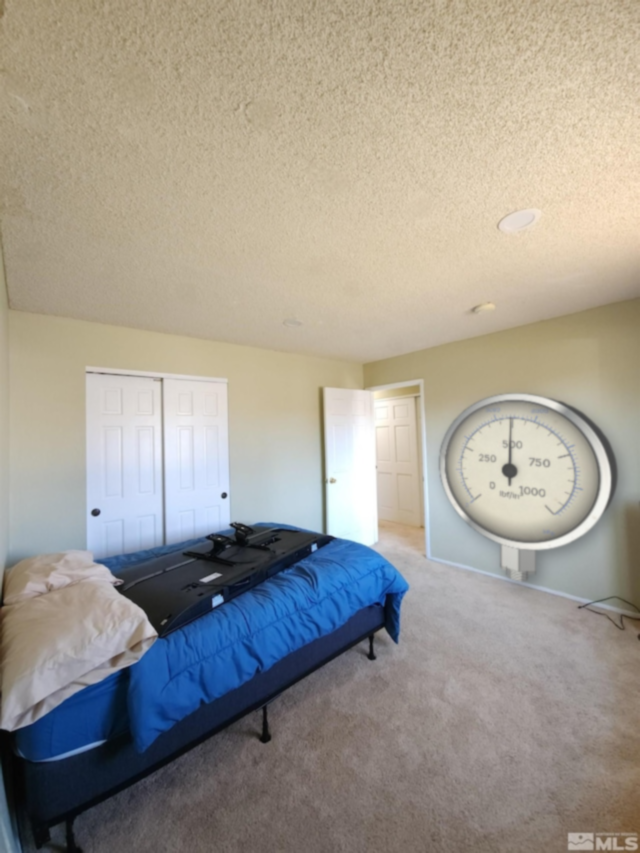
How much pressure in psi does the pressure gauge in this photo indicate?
500 psi
